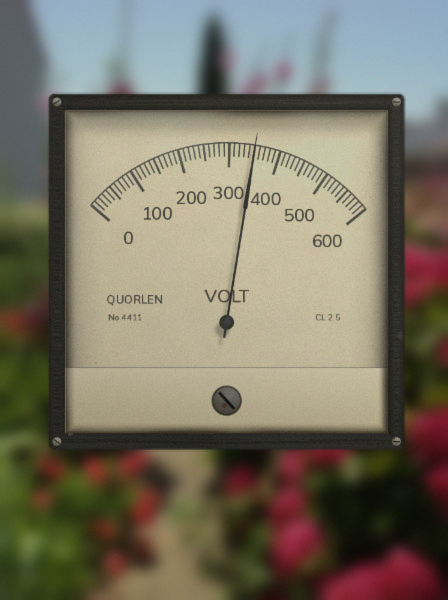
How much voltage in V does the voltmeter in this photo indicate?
350 V
